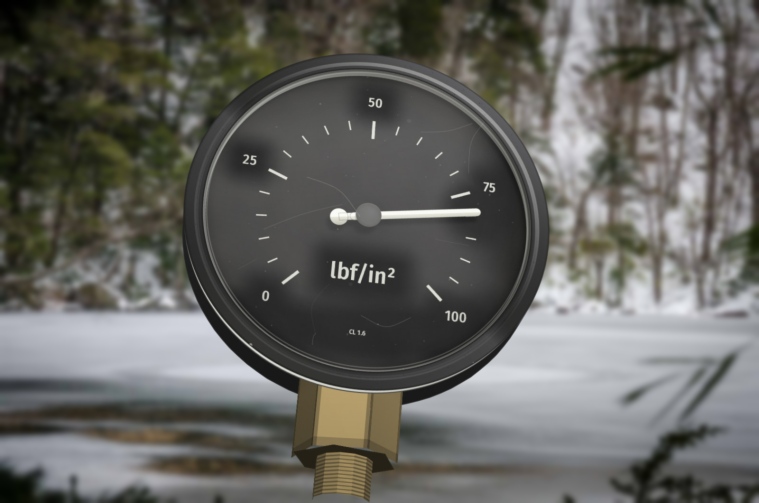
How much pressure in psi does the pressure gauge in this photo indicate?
80 psi
